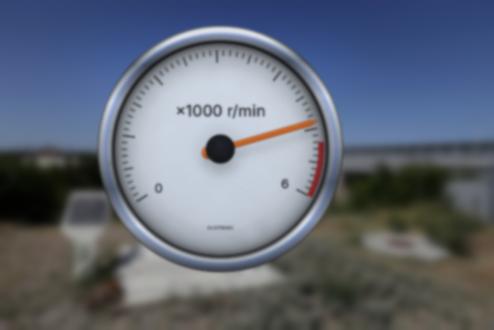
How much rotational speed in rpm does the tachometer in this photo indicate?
4900 rpm
